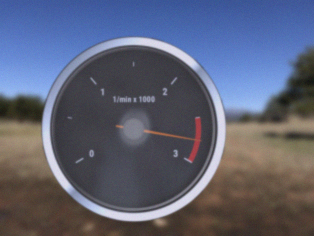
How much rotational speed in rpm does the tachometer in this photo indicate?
2750 rpm
